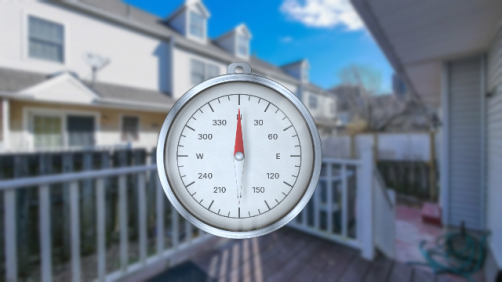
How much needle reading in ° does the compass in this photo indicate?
0 °
